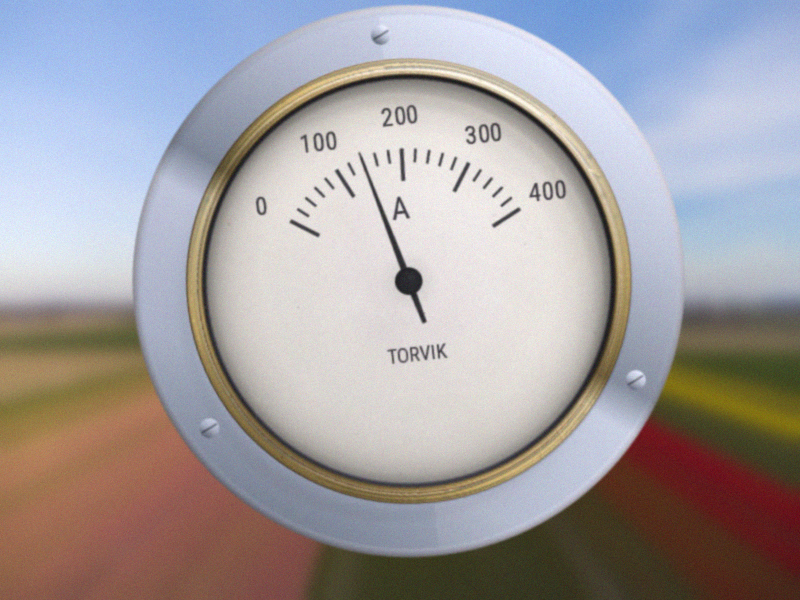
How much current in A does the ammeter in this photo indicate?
140 A
